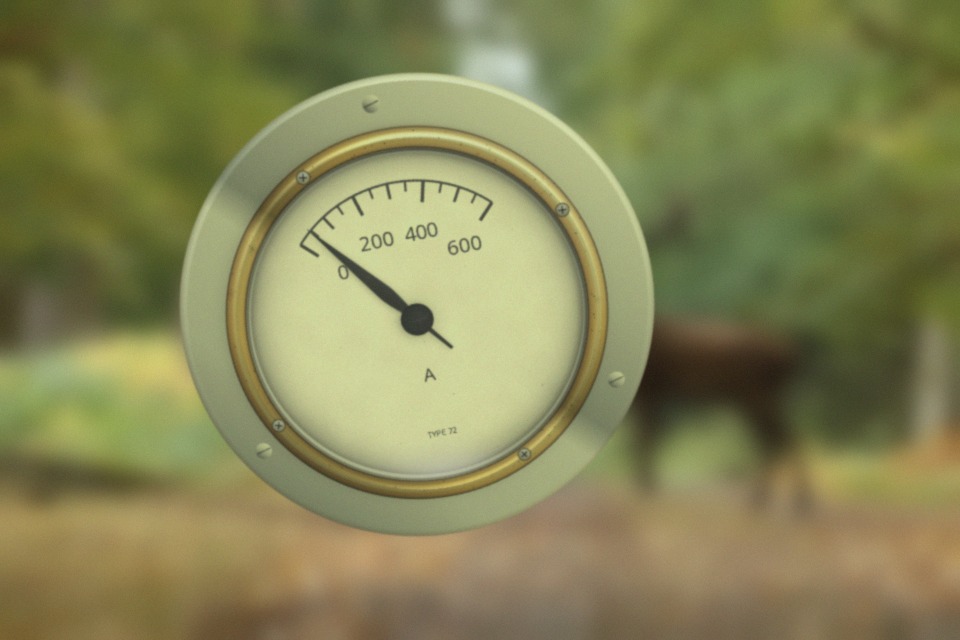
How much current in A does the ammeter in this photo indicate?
50 A
